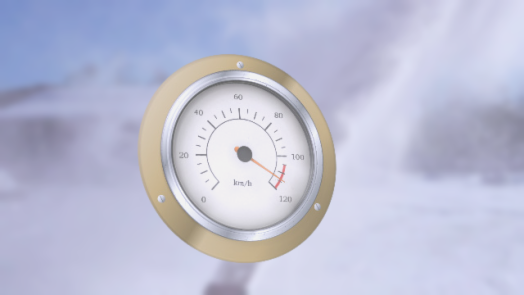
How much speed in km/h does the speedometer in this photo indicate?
115 km/h
